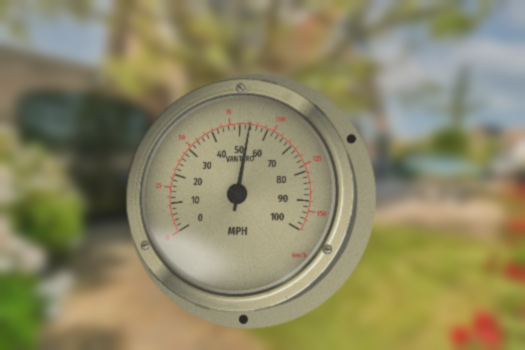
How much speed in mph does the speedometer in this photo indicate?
54 mph
